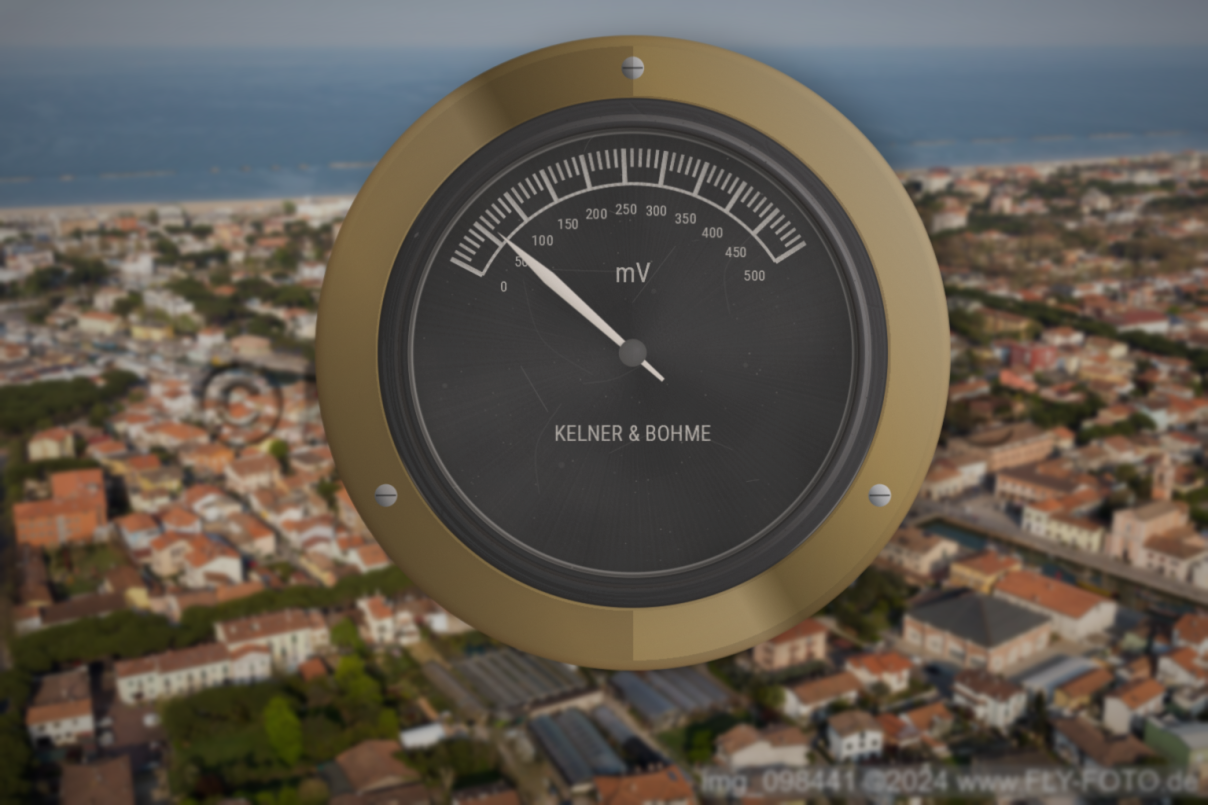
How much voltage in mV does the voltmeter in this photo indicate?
60 mV
